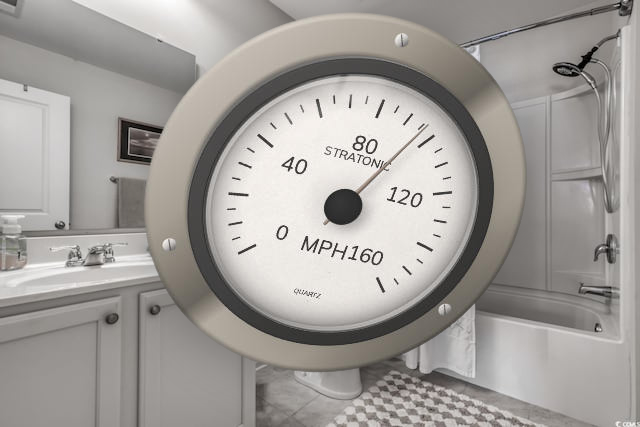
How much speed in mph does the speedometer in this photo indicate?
95 mph
